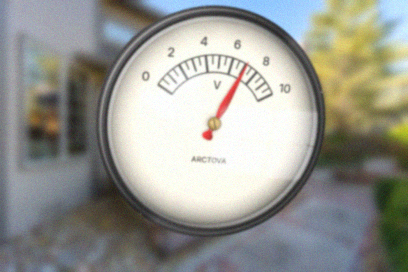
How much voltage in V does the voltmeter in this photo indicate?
7 V
